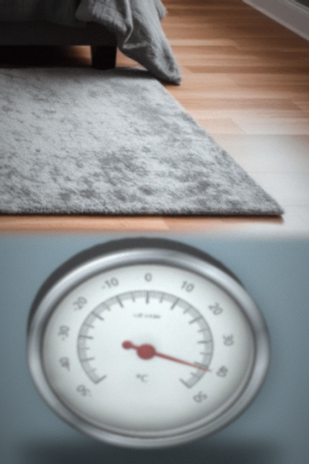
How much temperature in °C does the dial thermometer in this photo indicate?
40 °C
